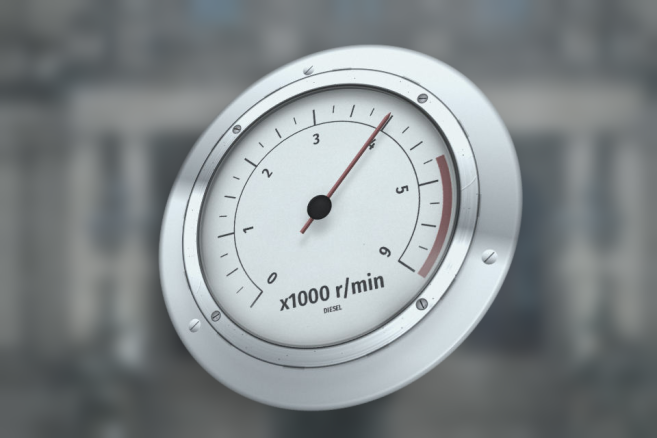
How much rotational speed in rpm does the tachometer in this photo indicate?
4000 rpm
